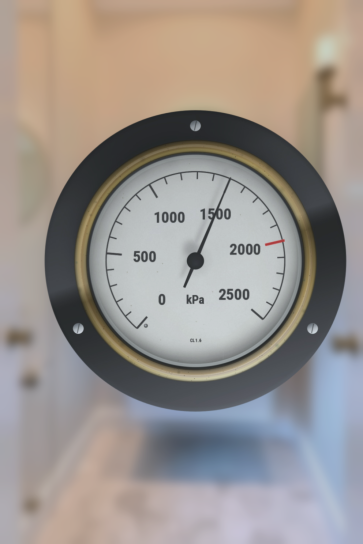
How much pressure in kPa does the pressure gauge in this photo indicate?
1500 kPa
